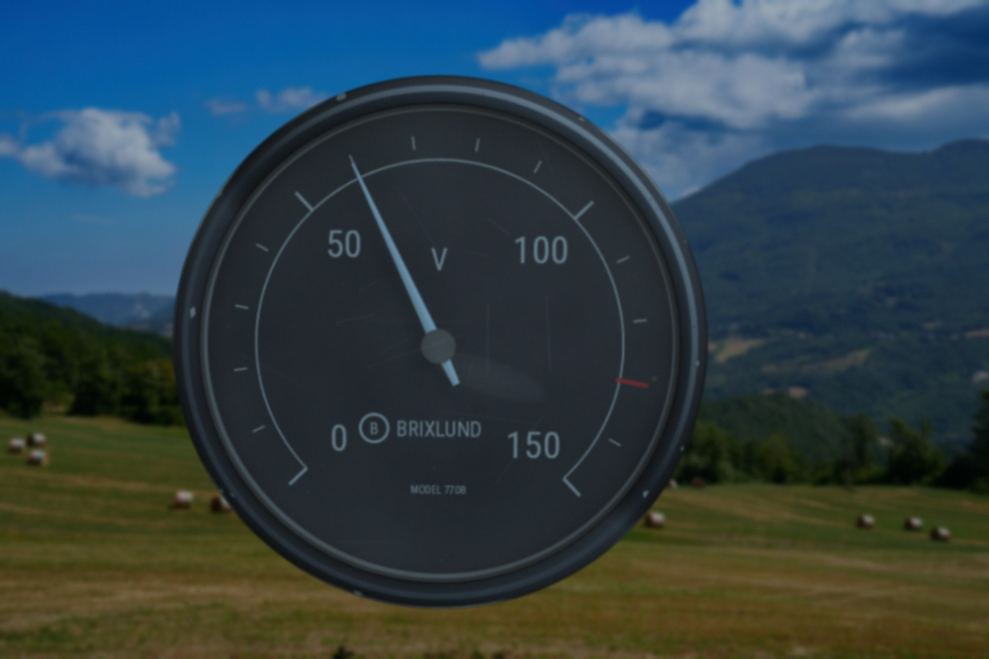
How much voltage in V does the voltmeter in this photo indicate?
60 V
